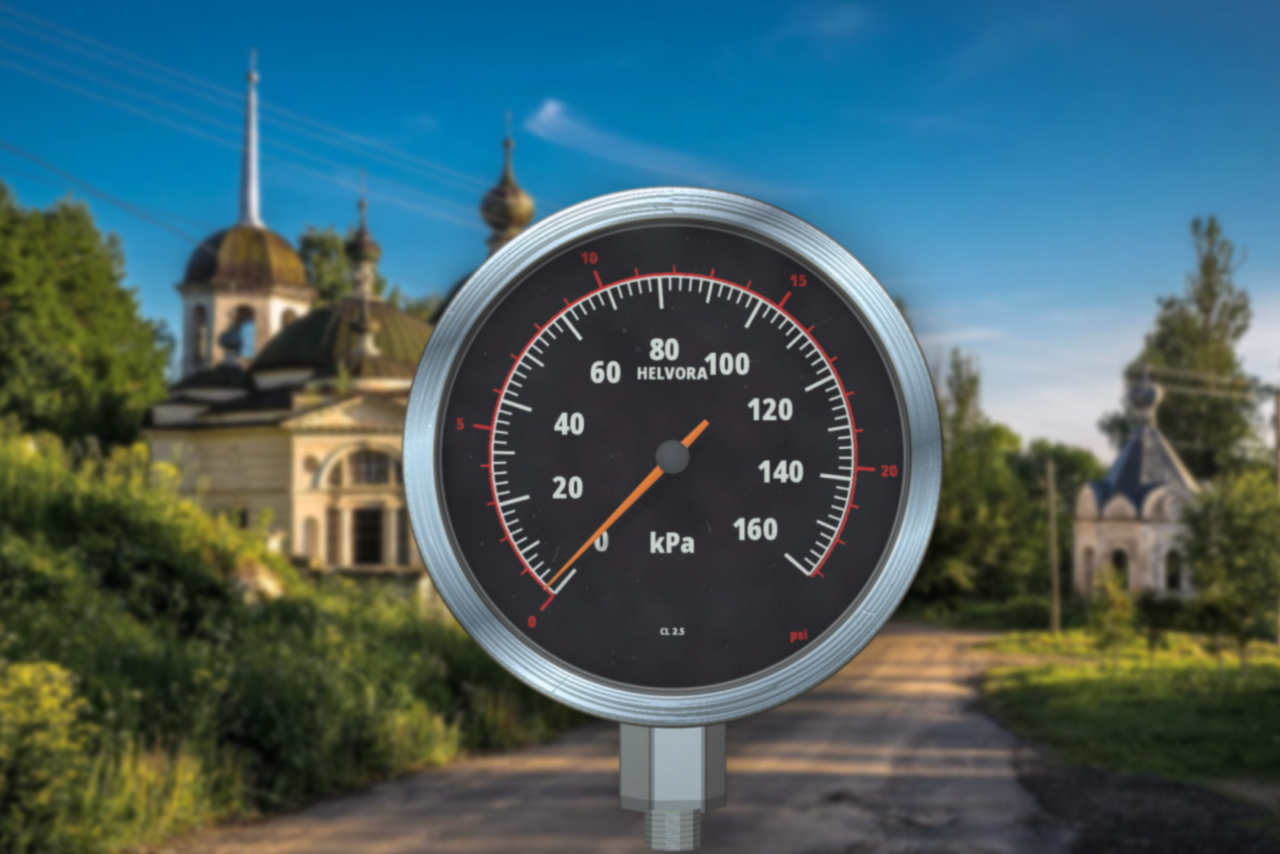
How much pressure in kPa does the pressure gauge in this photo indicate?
2 kPa
